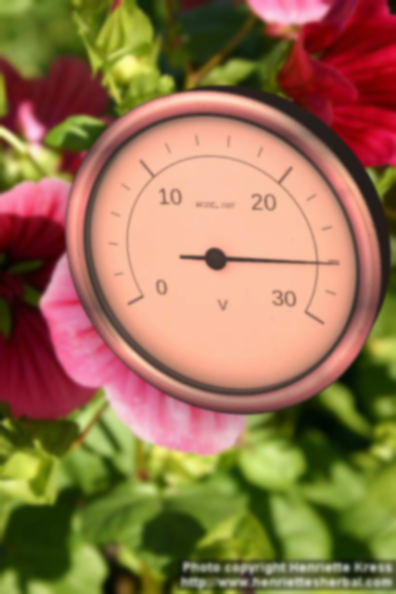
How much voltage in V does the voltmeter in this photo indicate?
26 V
